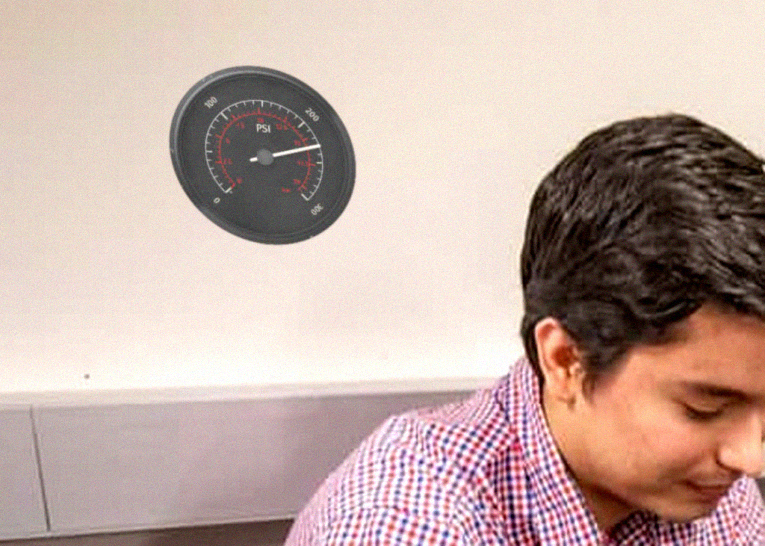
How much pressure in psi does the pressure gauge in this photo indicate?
230 psi
